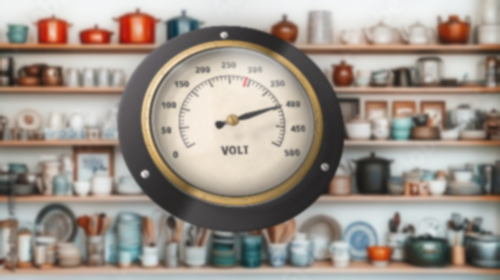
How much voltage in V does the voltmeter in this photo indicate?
400 V
